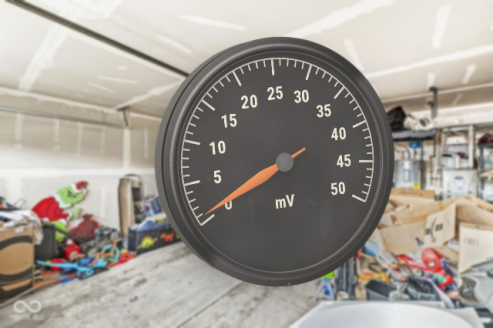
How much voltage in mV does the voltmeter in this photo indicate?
1 mV
